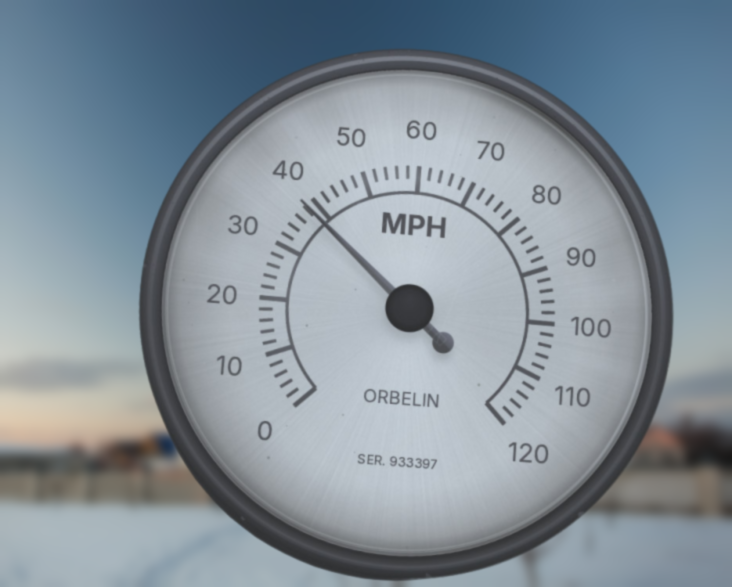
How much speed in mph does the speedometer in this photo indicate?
38 mph
